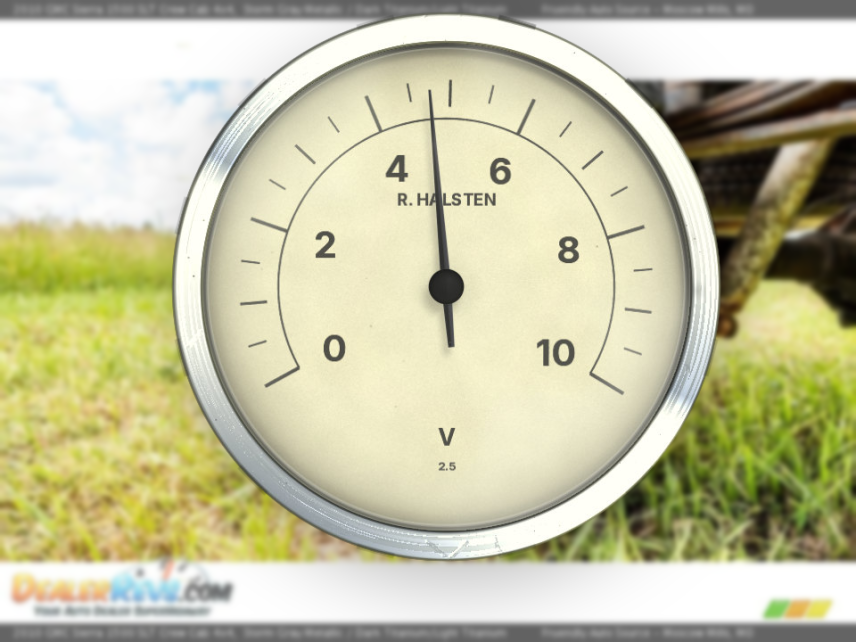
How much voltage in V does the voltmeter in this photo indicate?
4.75 V
